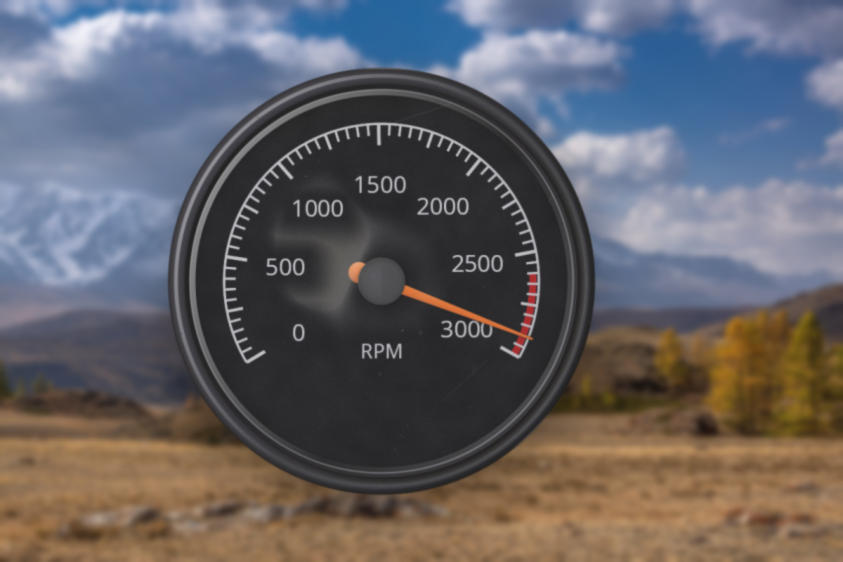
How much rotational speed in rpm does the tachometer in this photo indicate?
2900 rpm
